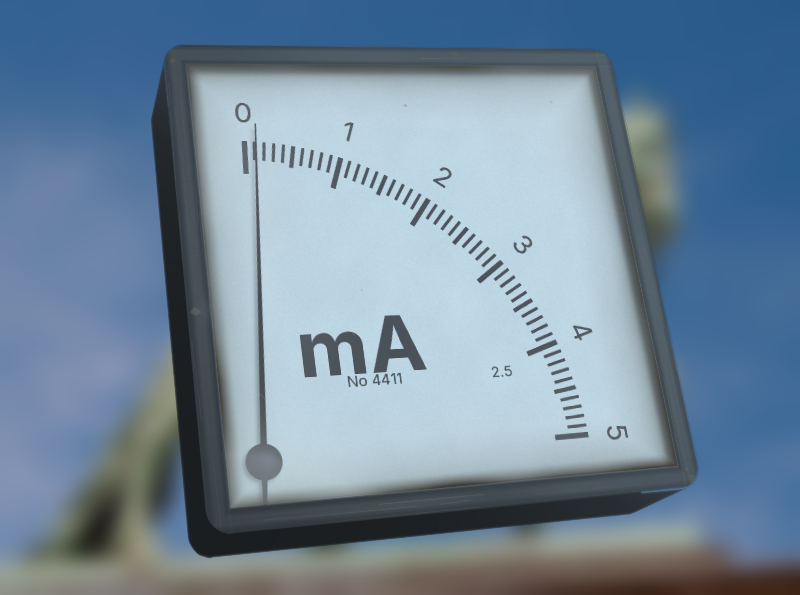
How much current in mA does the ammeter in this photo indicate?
0.1 mA
